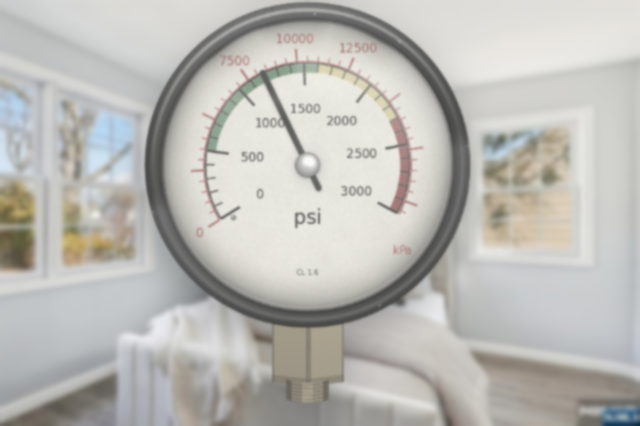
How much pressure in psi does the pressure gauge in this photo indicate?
1200 psi
